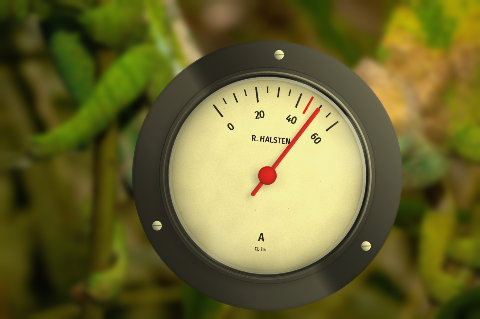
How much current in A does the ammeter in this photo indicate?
50 A
